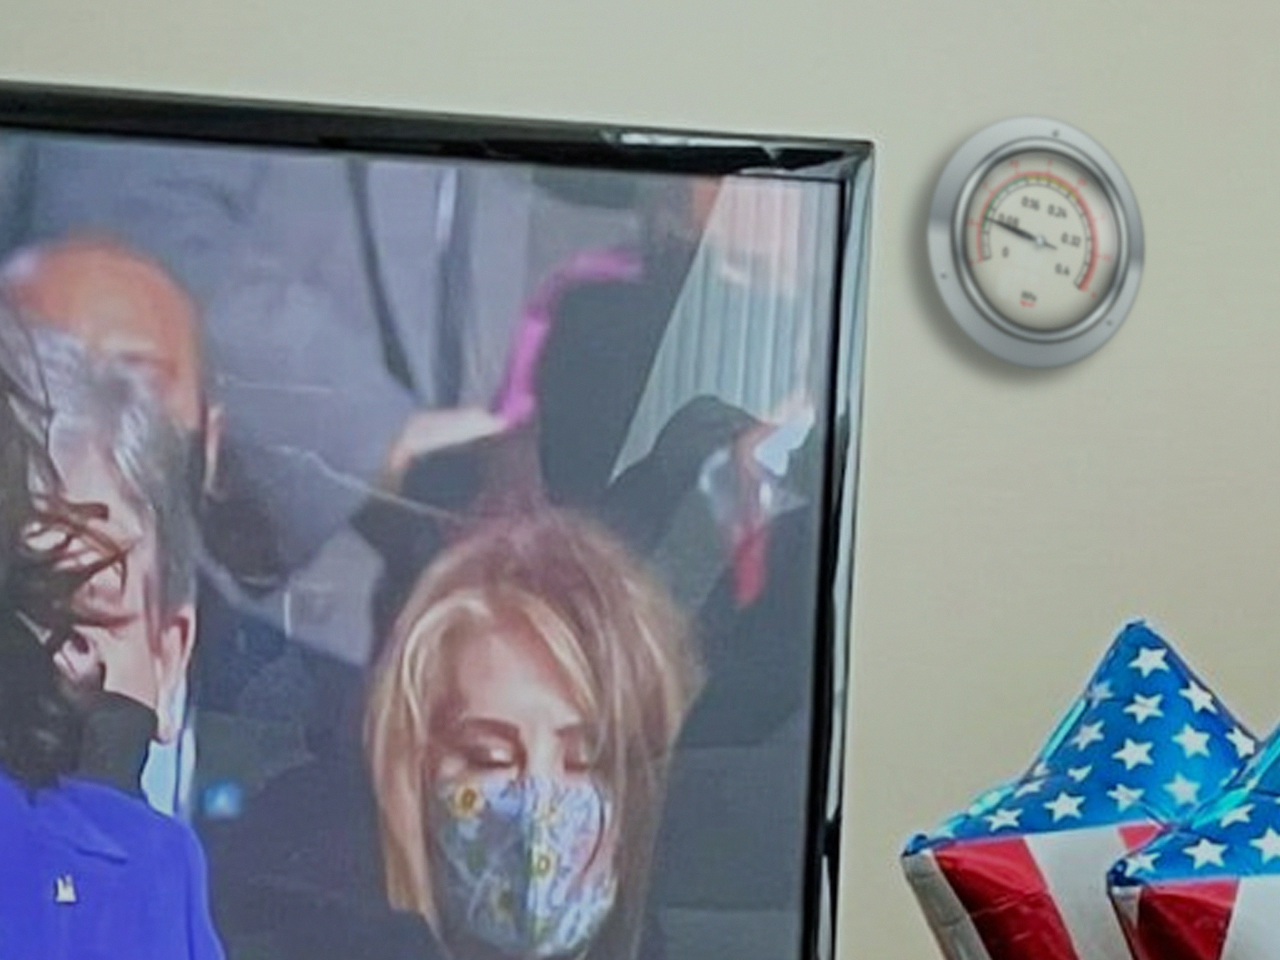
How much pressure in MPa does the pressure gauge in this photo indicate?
0.06 MPa
